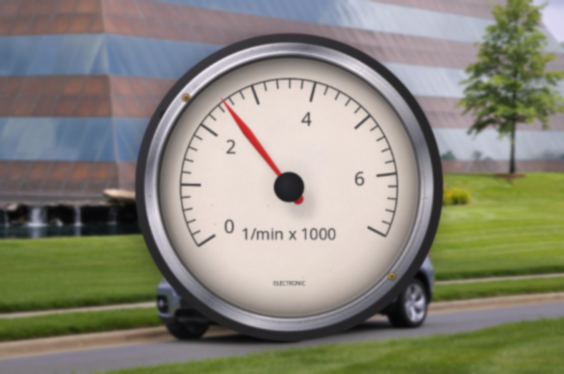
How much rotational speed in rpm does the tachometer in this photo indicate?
2500 rpm
